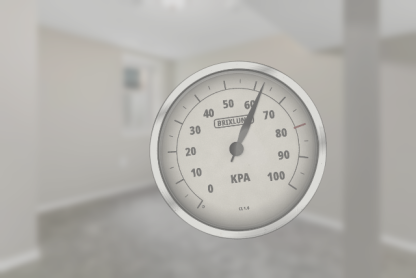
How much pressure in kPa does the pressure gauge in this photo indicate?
62.5 kPa
